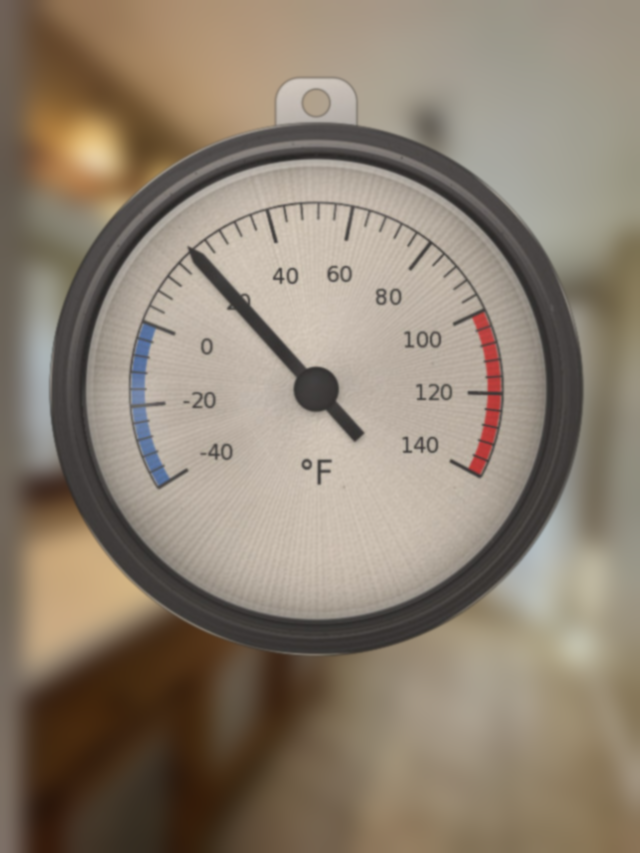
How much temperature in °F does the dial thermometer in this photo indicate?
20 °F
